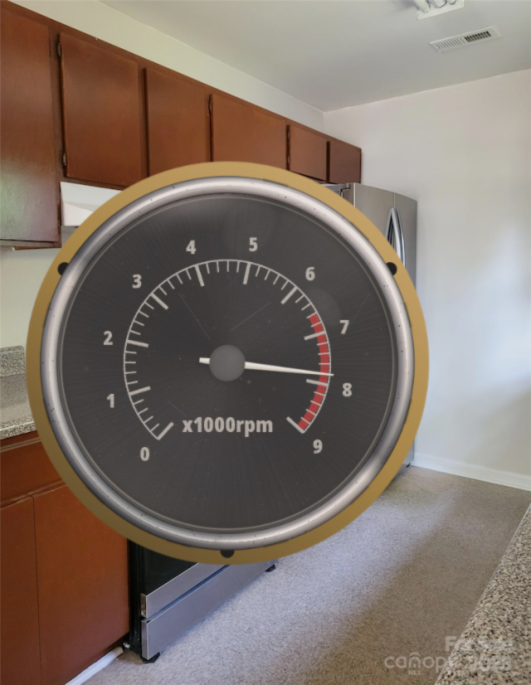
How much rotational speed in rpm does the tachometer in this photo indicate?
7800 rpm
